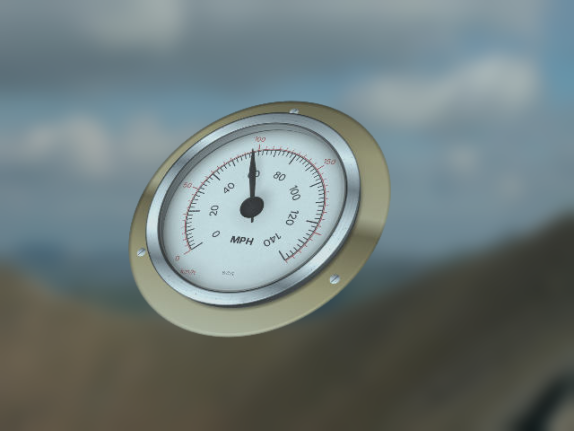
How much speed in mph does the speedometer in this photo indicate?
60 mph
